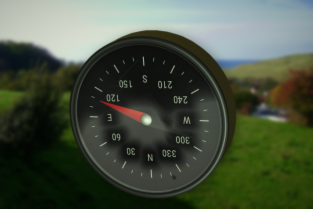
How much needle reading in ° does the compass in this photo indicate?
110 °
